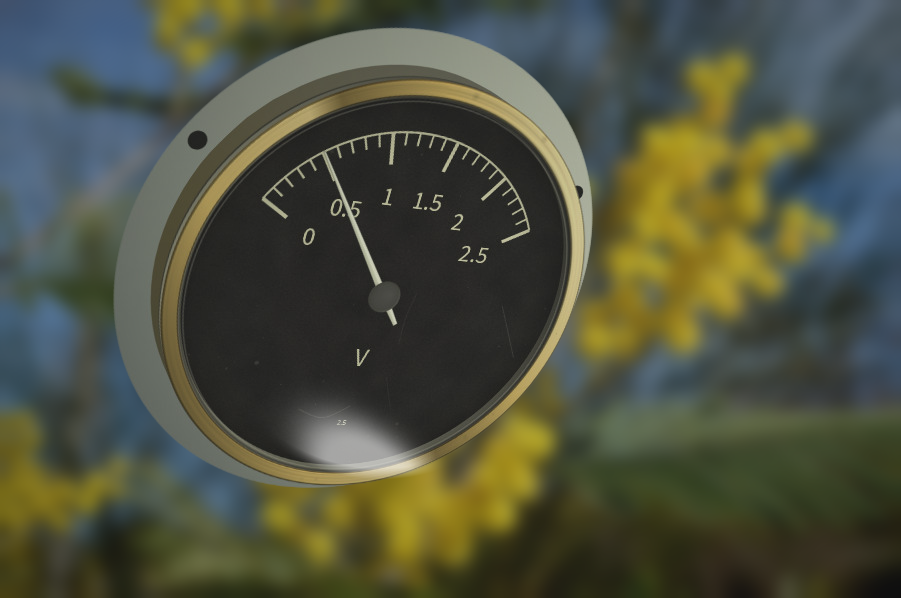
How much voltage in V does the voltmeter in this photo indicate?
0.5 V
